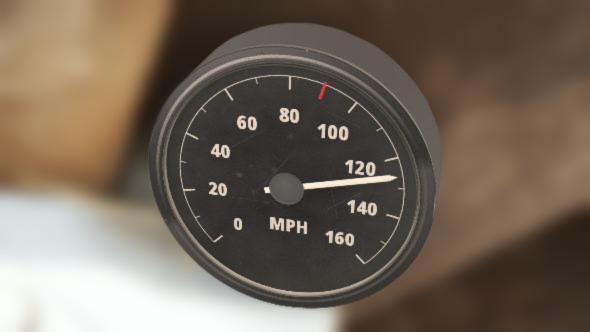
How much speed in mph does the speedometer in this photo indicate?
125 mph
